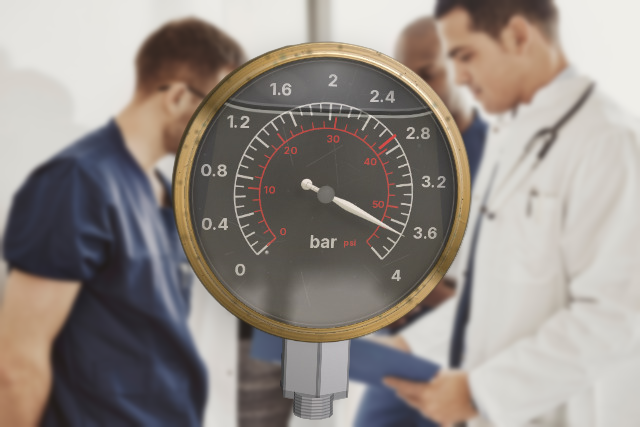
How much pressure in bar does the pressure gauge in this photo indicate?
3.7 bar
